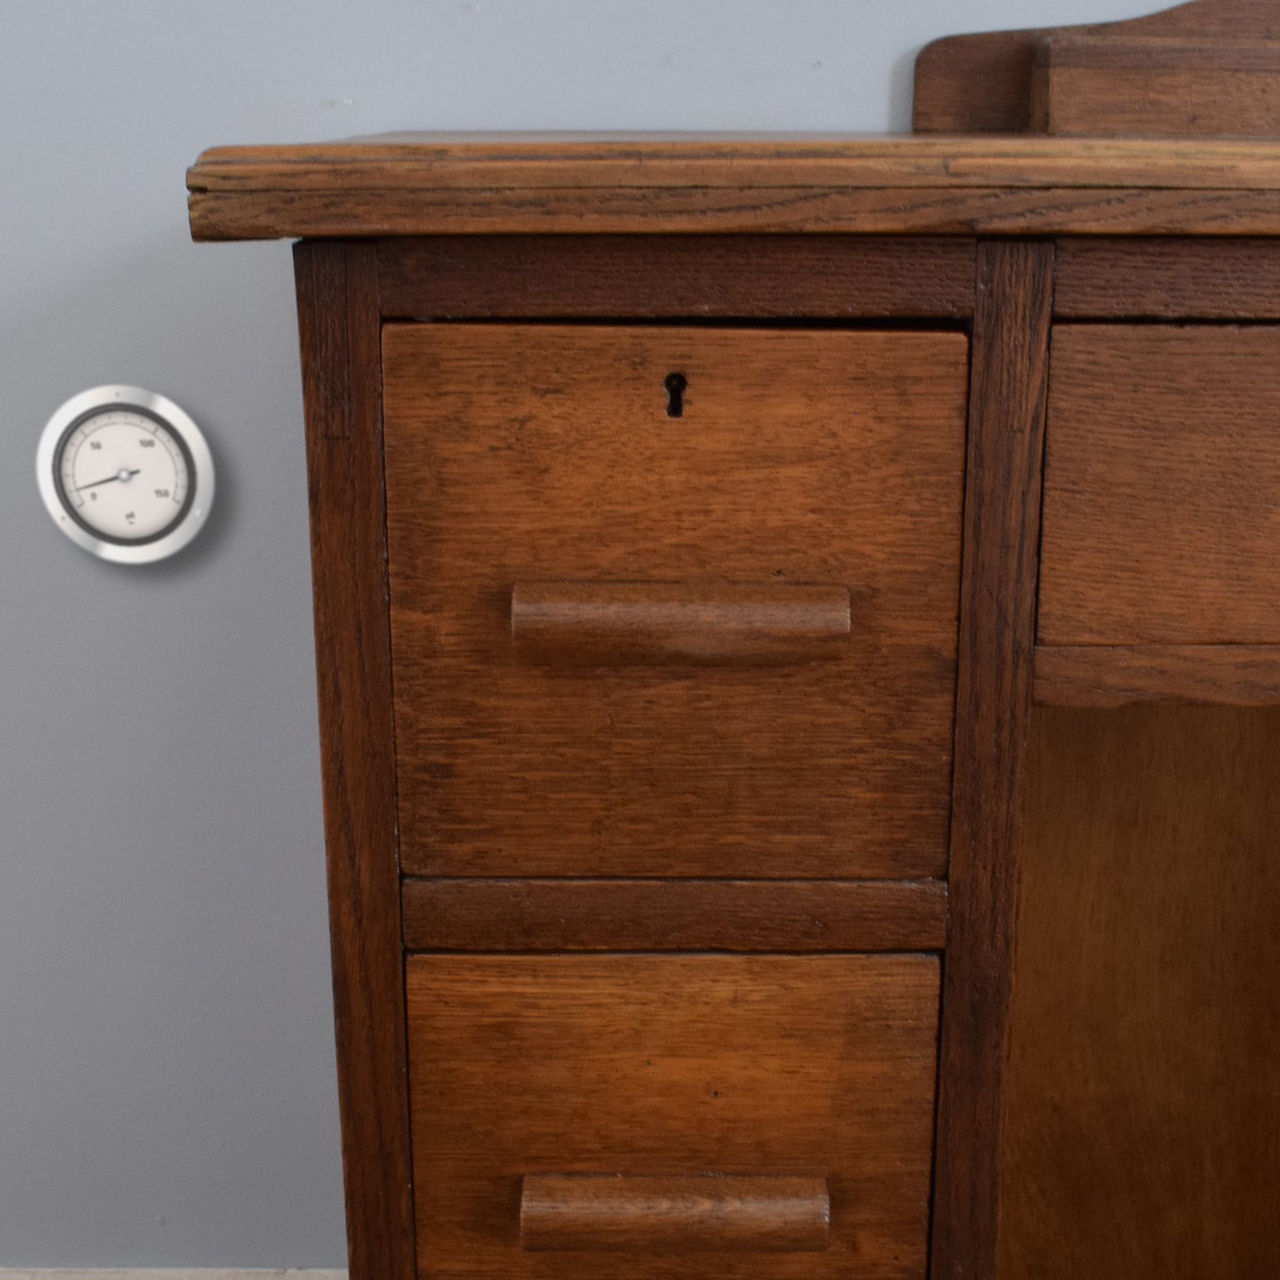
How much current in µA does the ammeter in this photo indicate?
10 µA
